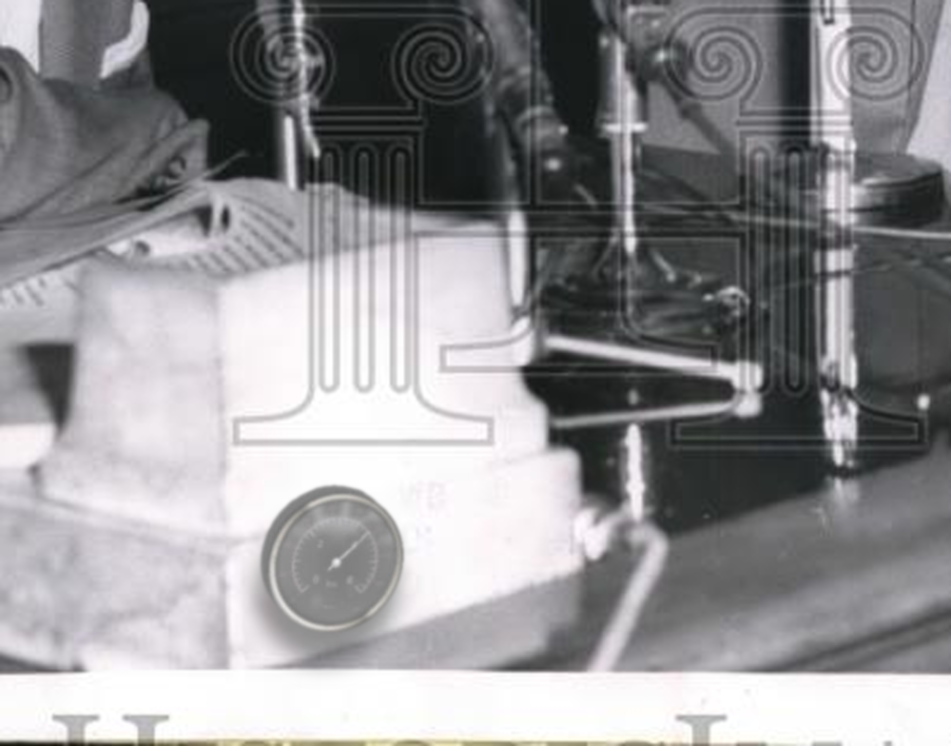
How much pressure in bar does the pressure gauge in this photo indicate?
4 bar
